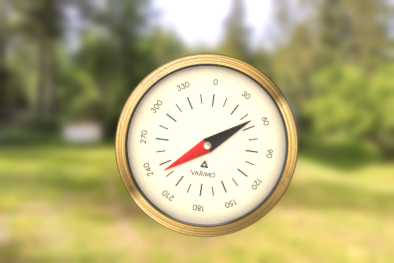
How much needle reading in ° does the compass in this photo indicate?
232.5 °
